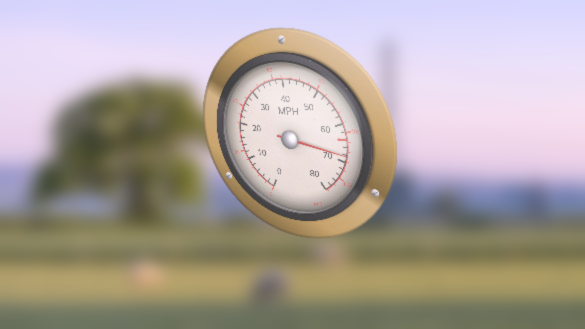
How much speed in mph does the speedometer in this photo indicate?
68 mph
